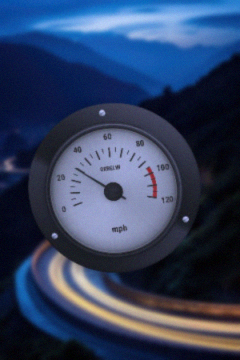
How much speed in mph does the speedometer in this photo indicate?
30 mph
